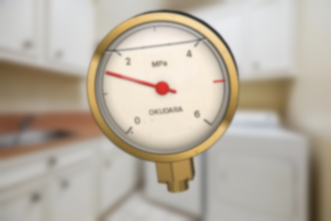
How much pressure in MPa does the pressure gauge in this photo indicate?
1.5 MPa
